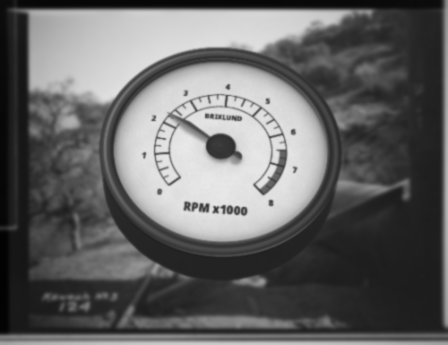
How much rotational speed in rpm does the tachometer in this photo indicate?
2250 rpm
